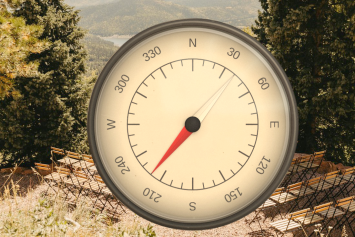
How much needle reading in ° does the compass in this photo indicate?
220 °
